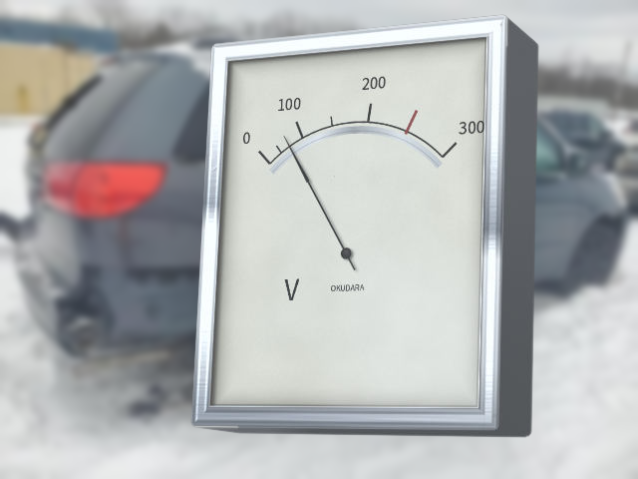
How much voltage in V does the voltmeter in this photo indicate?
75 V
